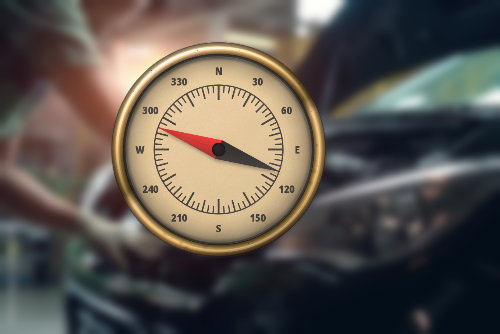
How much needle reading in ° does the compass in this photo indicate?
290 °
